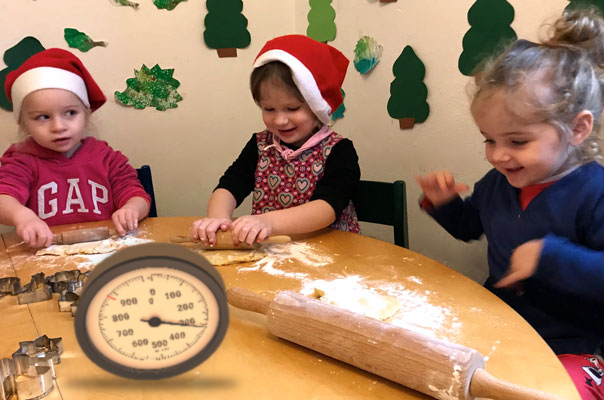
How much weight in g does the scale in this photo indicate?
300 g
